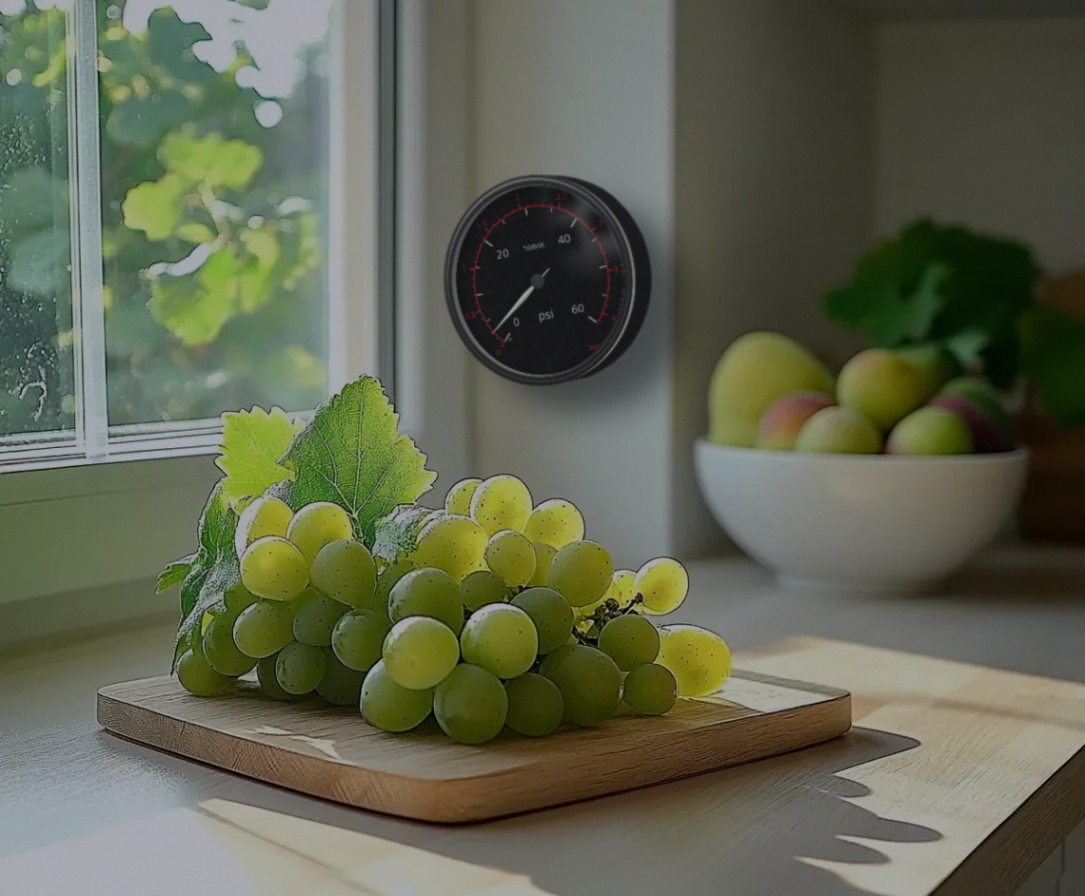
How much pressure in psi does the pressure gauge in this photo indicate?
2.5 psi
